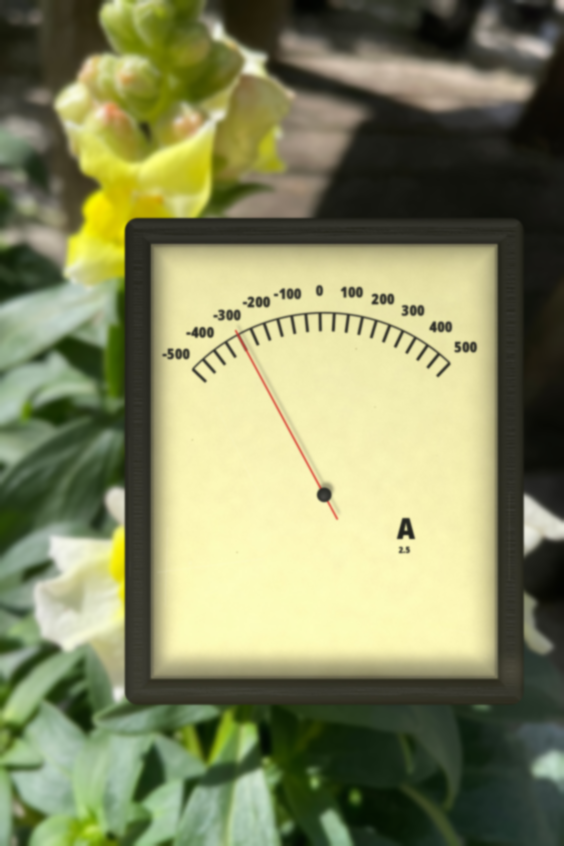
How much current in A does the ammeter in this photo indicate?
-300 A
